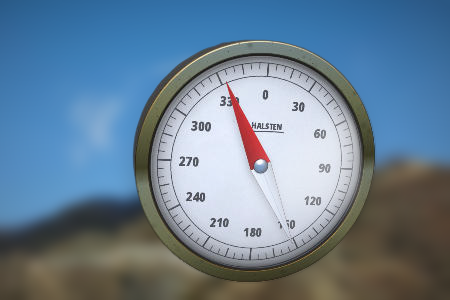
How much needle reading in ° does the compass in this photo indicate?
332.5 °
